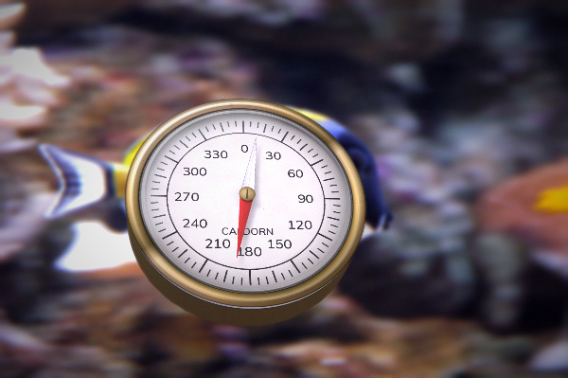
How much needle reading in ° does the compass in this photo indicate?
190 °
